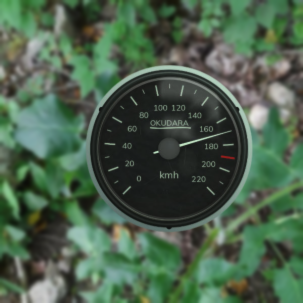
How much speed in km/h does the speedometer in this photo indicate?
170 km/h
